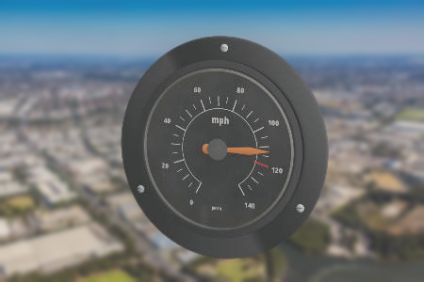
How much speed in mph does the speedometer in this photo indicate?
112.5 mph
